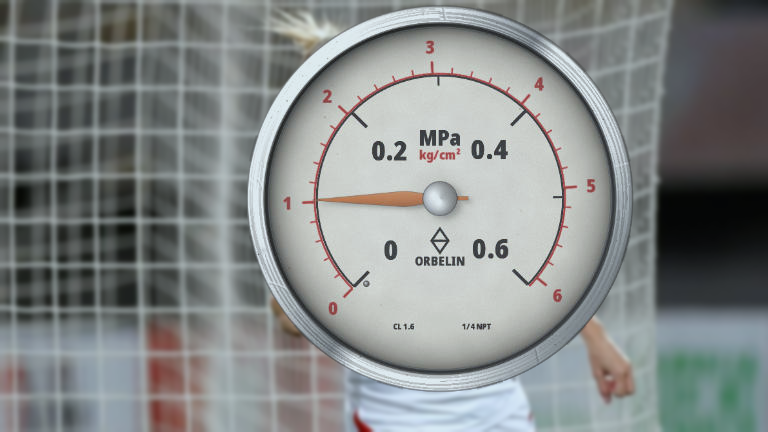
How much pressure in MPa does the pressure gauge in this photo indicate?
0.1 MPa
